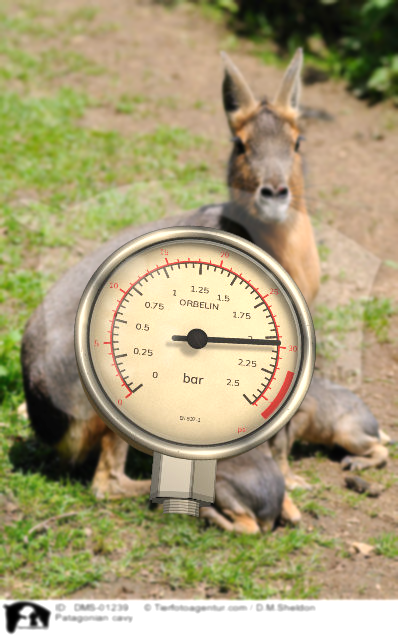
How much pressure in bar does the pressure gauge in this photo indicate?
2.05 bar
